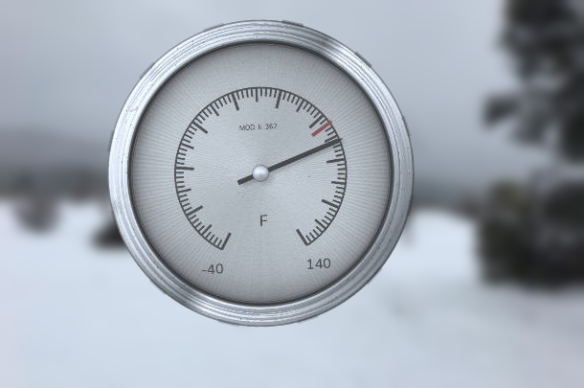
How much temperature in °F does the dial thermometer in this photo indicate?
92 °F
